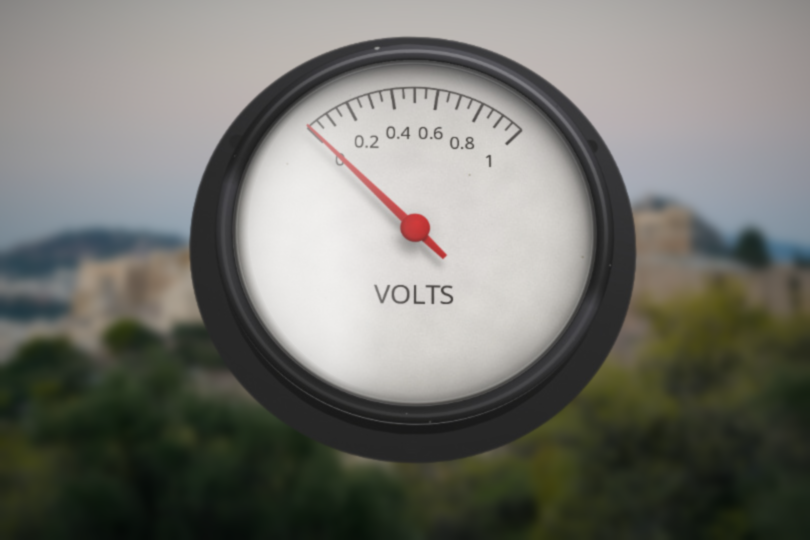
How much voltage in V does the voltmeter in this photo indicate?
0 V
